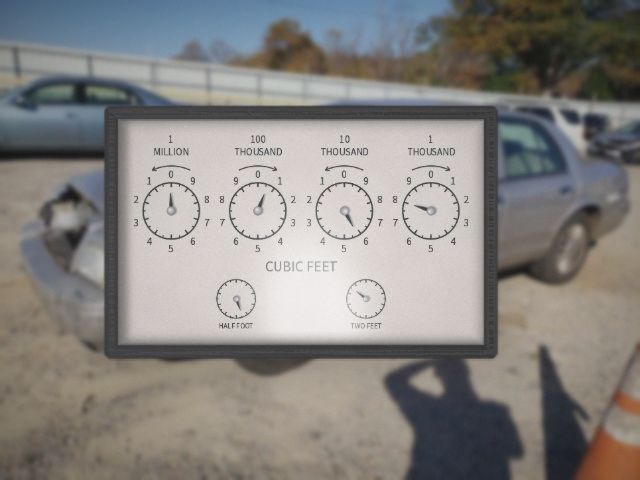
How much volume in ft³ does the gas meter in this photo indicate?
5800 ft³
